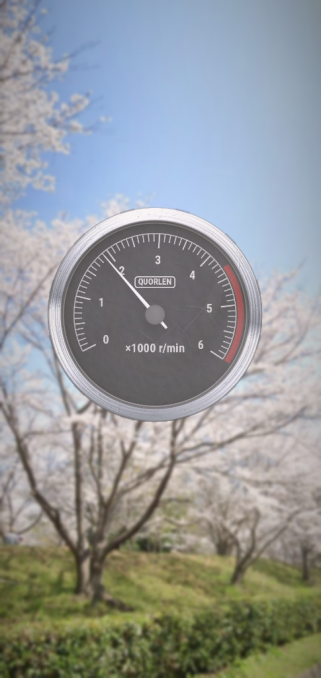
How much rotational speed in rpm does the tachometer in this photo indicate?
1900 rpm
